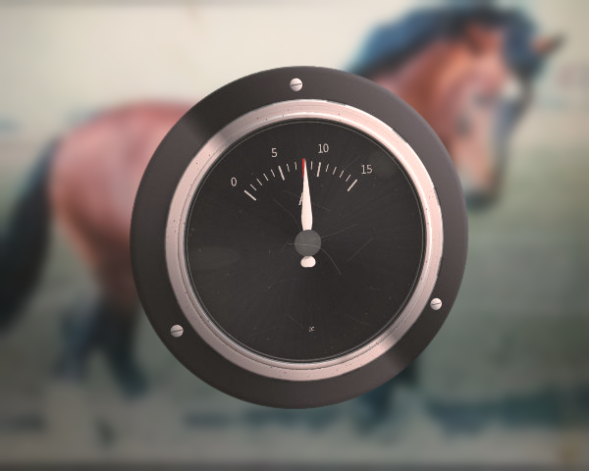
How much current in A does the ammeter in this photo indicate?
8 A
